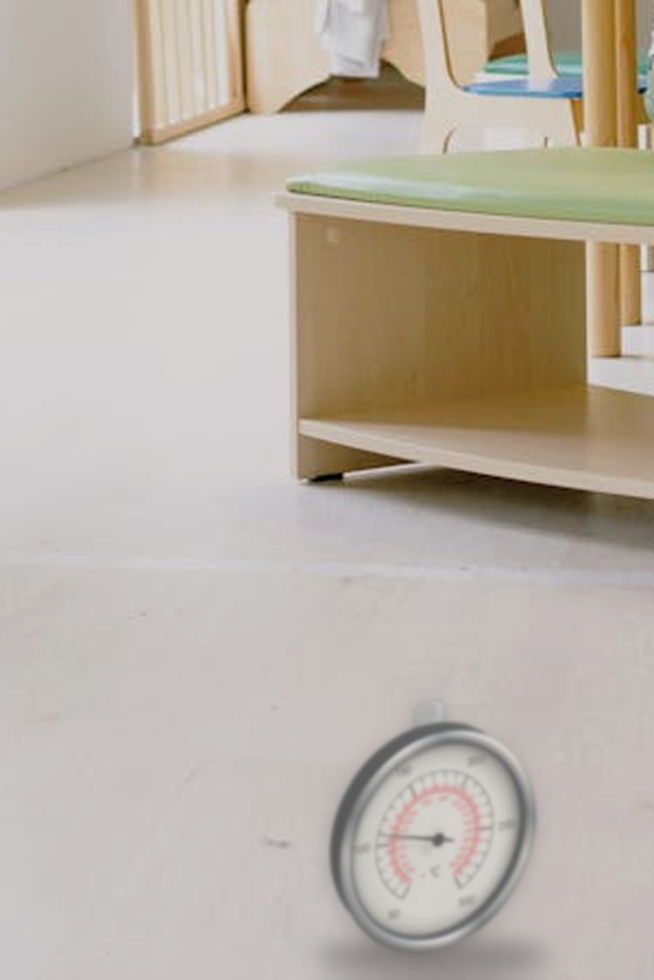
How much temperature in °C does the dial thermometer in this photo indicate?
110 °C
